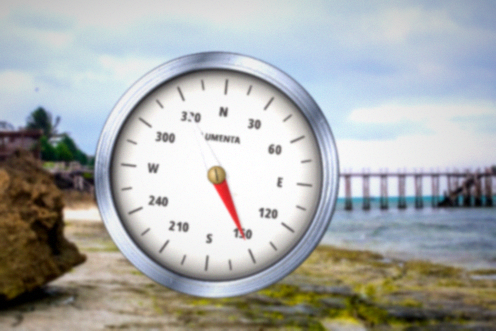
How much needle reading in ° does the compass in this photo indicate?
150 °
